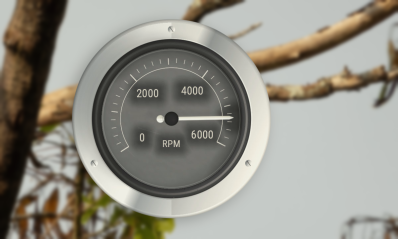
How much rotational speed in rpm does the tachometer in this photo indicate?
5300 rpm
